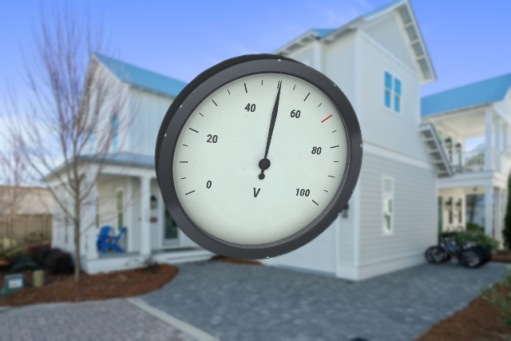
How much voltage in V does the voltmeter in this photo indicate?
50 V
